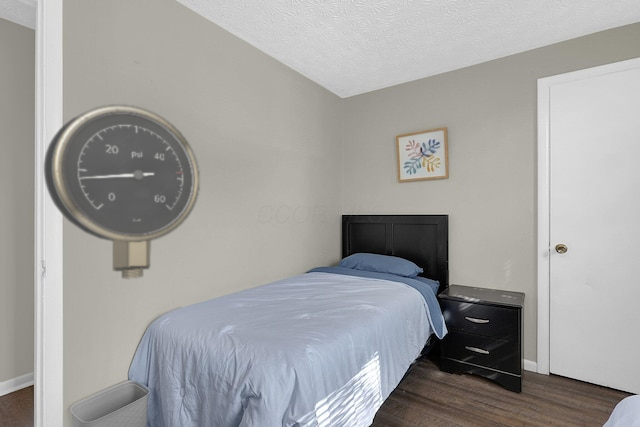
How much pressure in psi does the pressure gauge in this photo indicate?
8 psi
